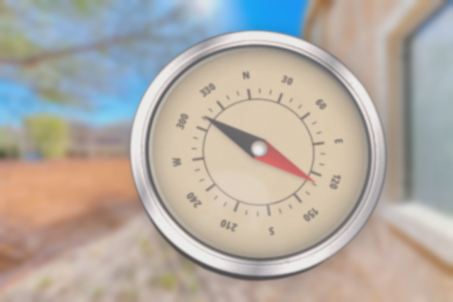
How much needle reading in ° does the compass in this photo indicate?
130 °
